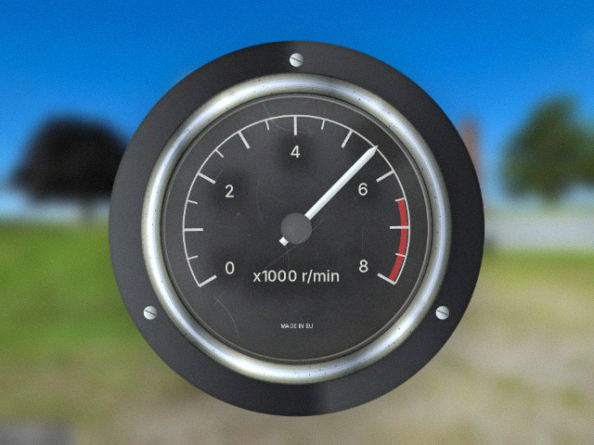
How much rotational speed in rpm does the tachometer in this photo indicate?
5500 rpm
